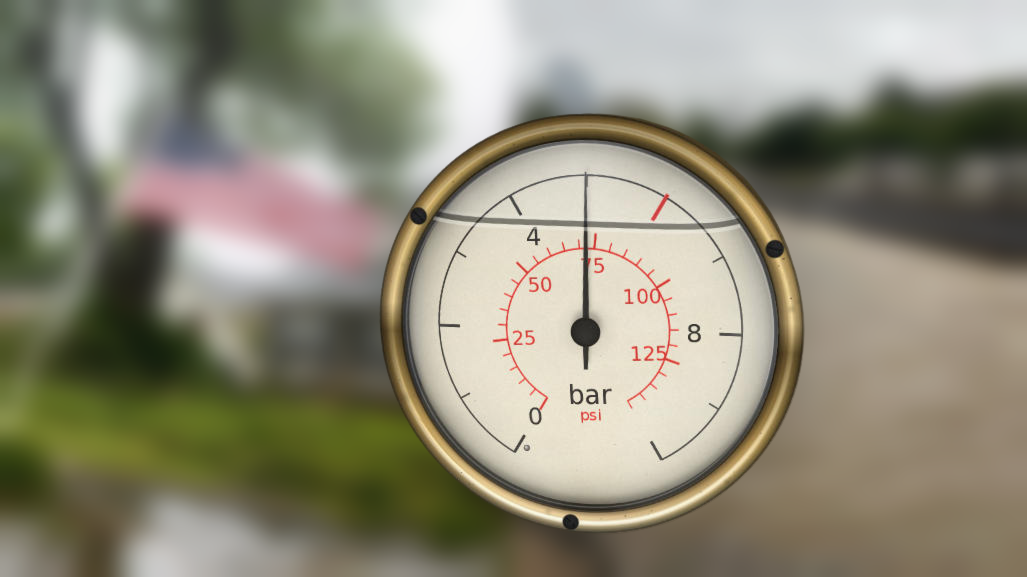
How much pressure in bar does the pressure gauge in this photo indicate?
5 bar
